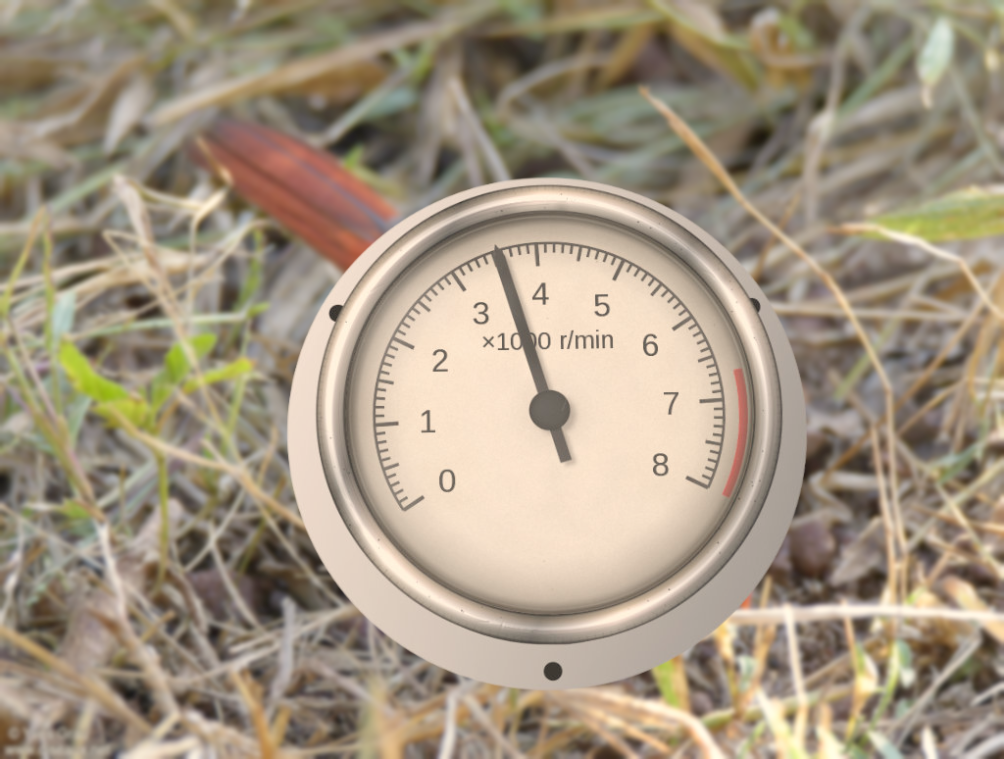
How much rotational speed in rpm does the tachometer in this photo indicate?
3550 rpm
